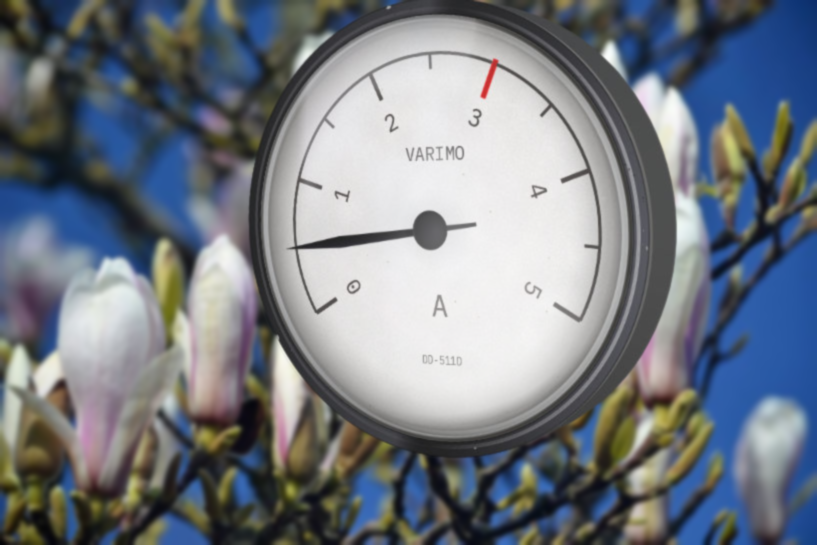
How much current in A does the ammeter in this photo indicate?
0.5 A
